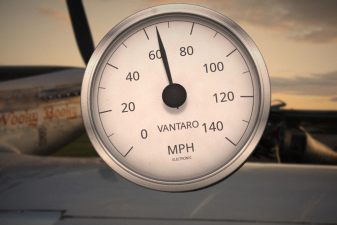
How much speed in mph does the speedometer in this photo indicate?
65 mph
